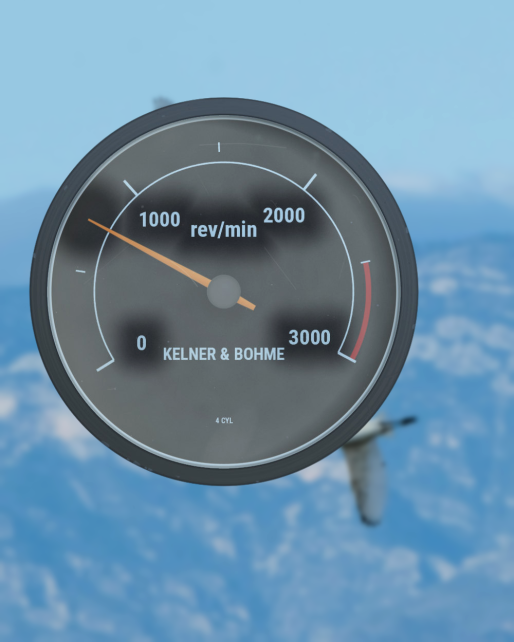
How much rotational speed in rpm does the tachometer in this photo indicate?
750 rpm
